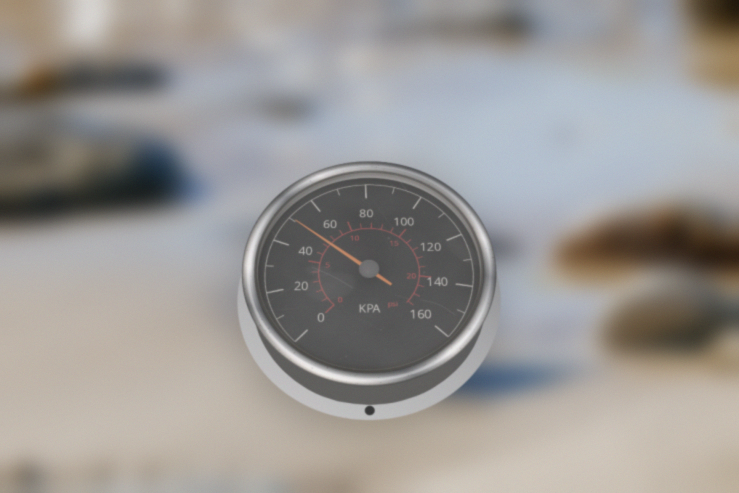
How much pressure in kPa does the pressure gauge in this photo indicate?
50 kPa
